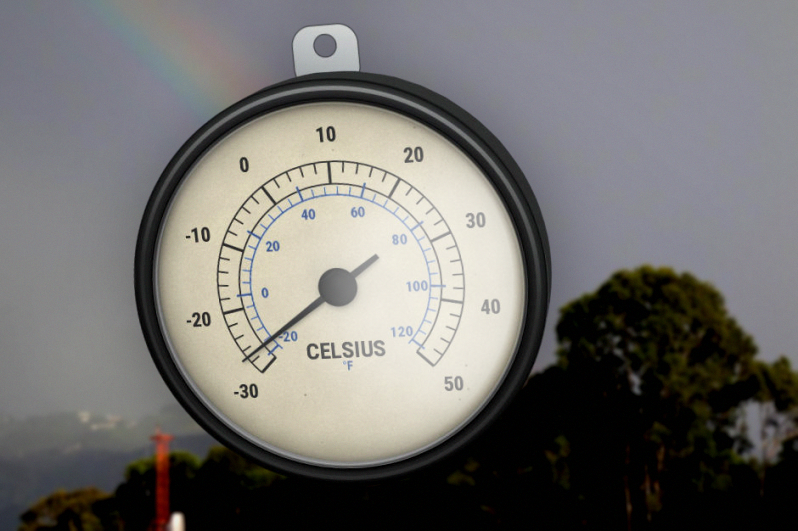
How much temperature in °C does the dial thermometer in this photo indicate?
-27 °C
